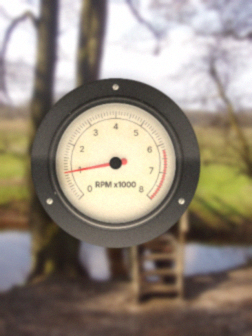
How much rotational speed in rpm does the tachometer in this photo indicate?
1000 rpm
